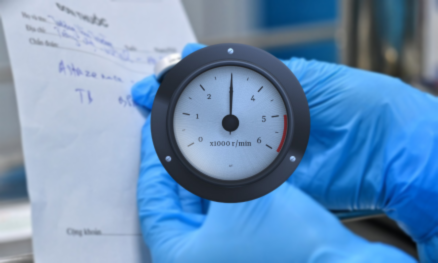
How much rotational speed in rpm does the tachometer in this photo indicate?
3000 rpm
